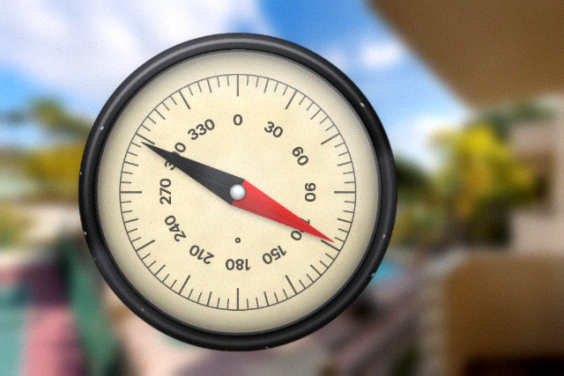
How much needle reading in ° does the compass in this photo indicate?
117.5 °
